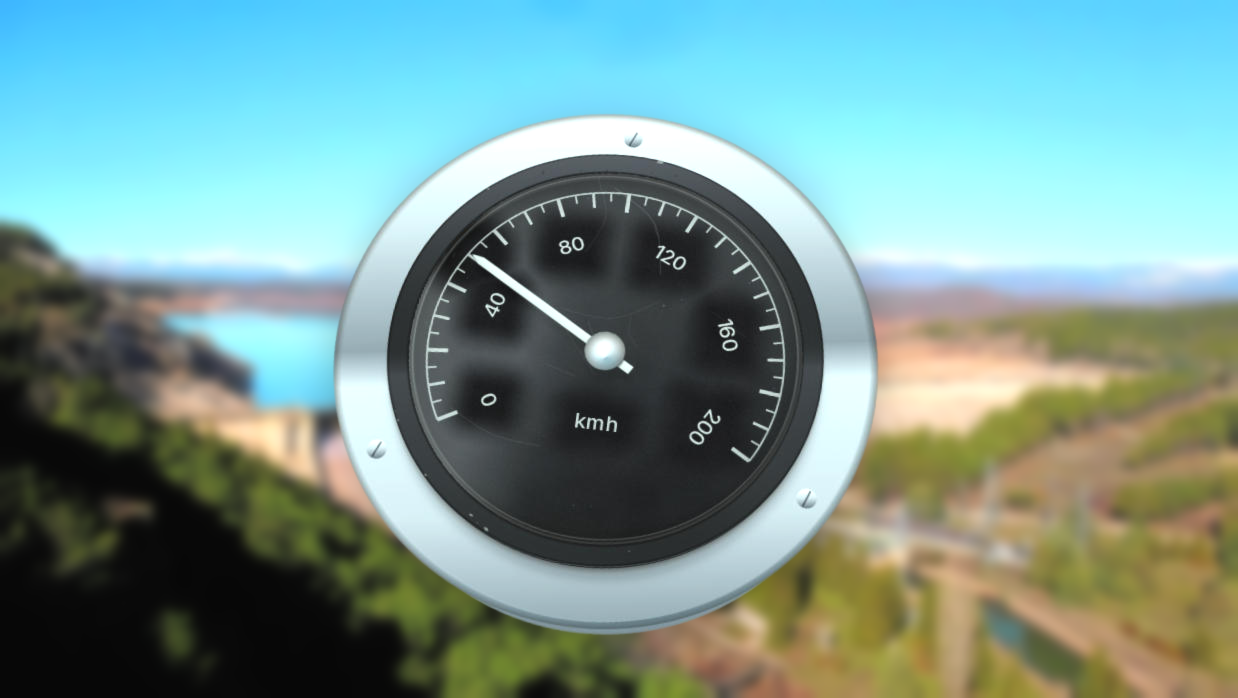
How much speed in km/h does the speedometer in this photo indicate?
50 km/h
